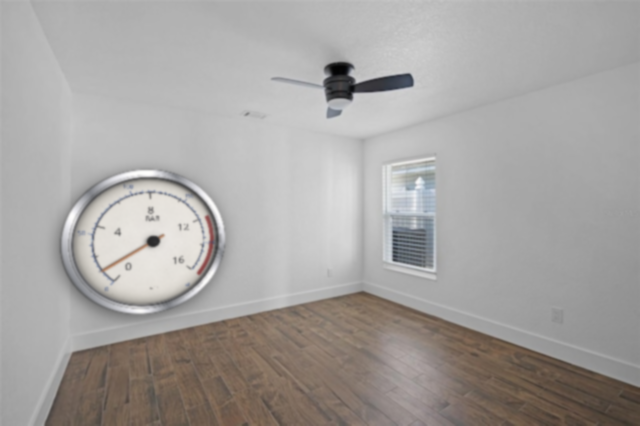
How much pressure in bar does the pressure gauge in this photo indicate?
1 bar
